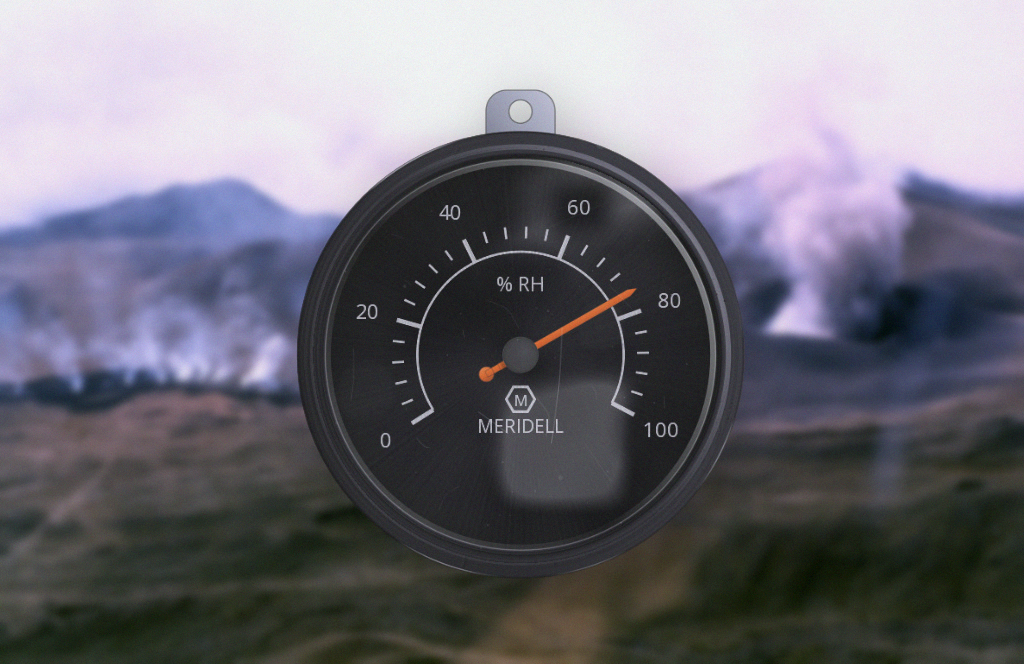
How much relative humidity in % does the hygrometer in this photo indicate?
76 %
